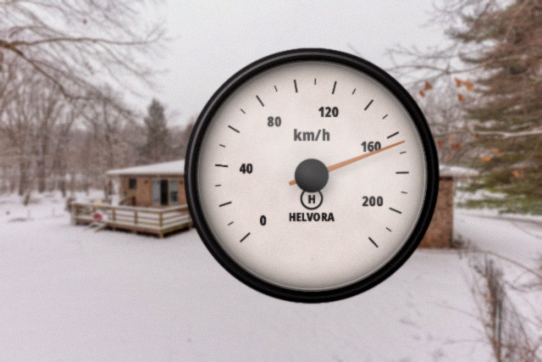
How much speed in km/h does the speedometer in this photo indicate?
165 km/h
